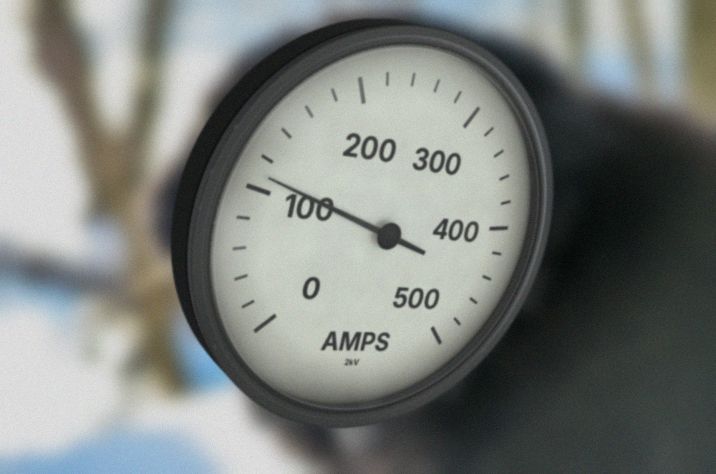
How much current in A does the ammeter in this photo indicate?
110 A
